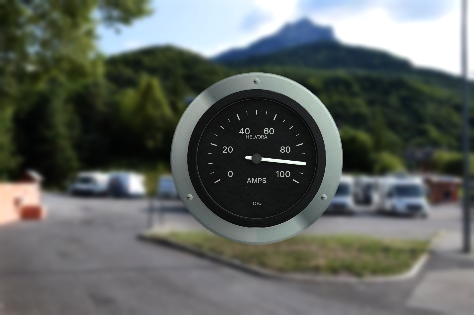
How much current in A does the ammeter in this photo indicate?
90 A
